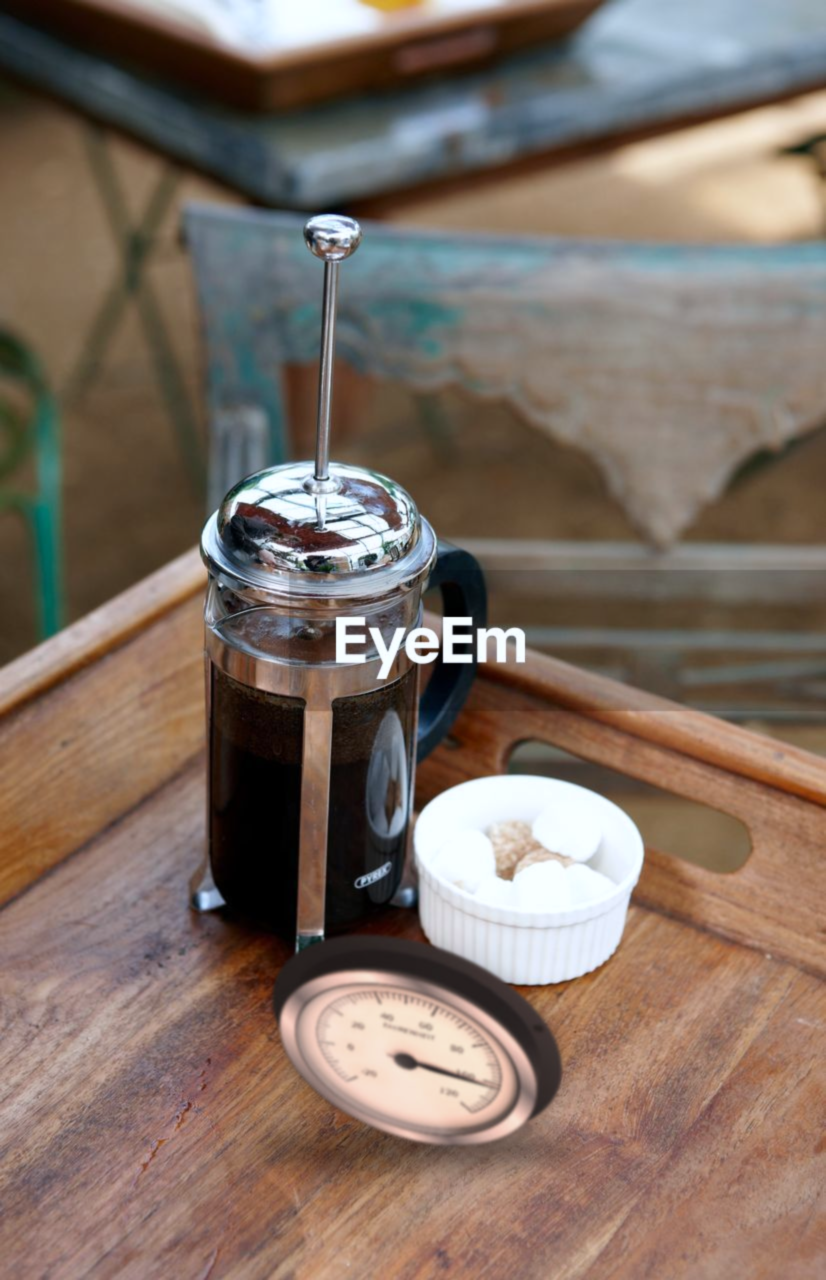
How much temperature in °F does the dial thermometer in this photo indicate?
100 °F
